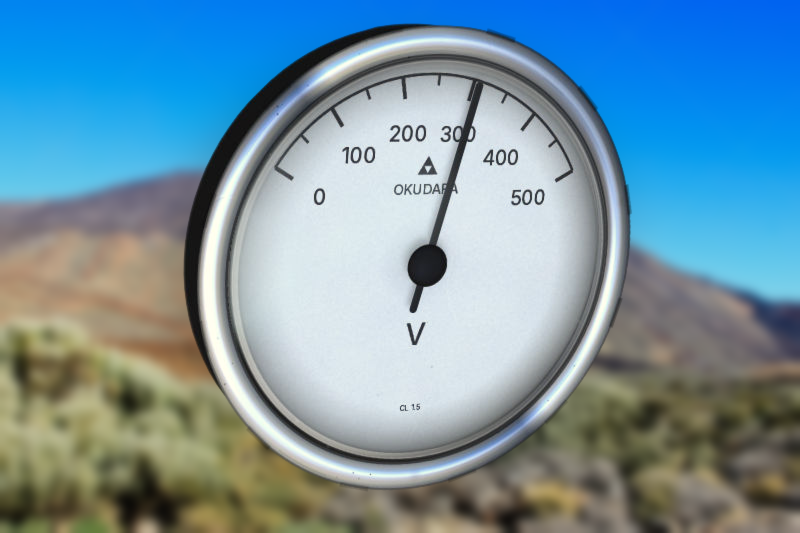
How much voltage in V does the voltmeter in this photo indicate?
300 V
